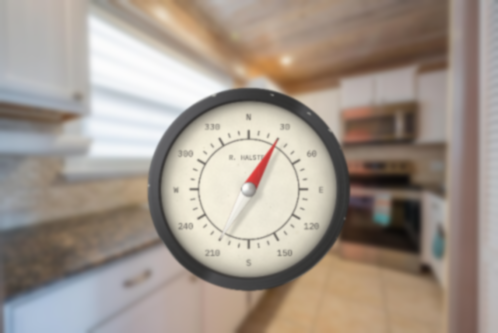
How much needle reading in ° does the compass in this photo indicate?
30 °
